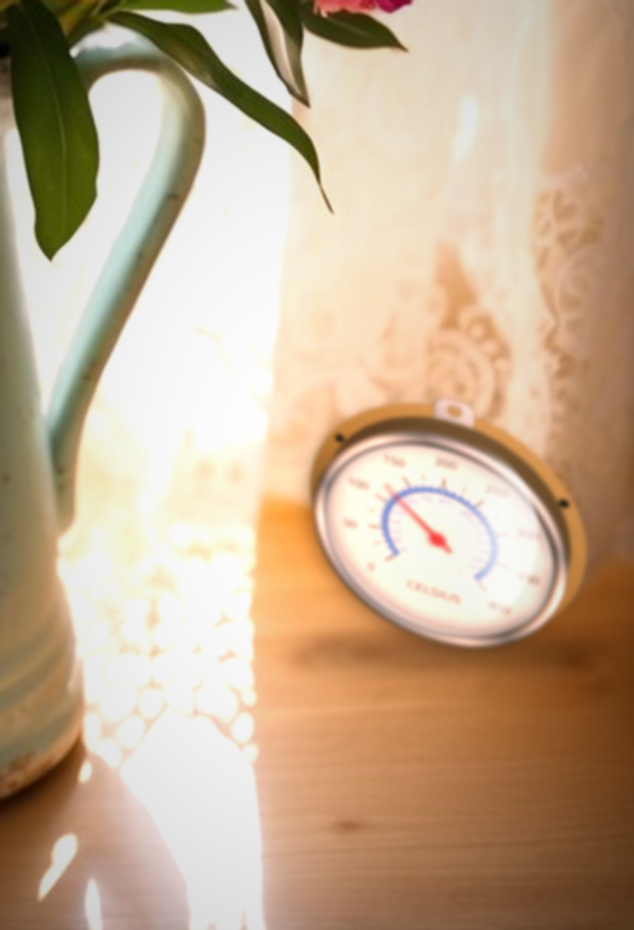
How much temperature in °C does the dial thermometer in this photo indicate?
125 °C
